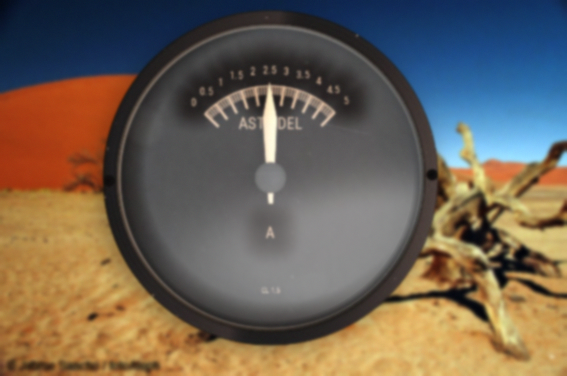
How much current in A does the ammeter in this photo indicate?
2.5 A
